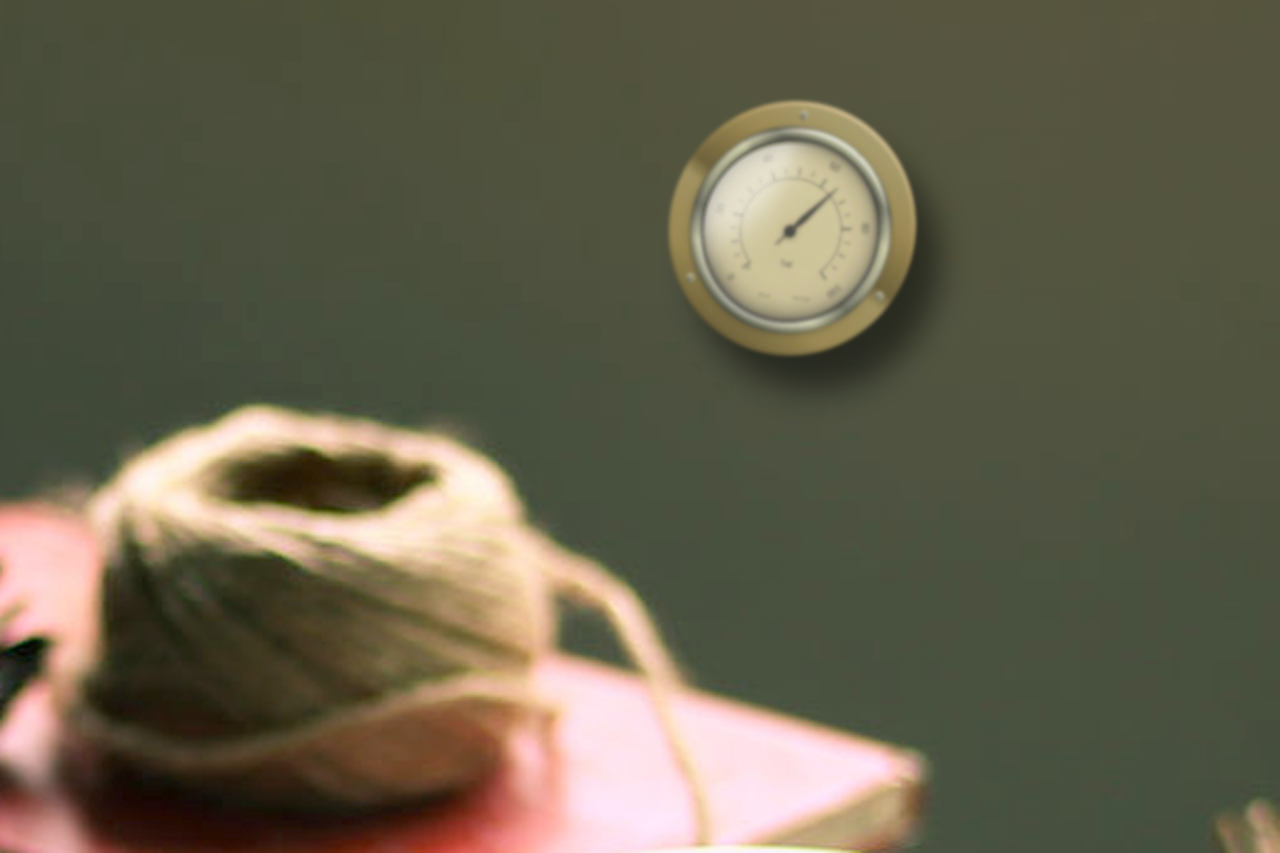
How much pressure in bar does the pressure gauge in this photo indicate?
65 bar
